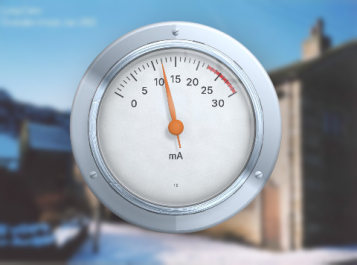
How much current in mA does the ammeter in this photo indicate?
12 mA
